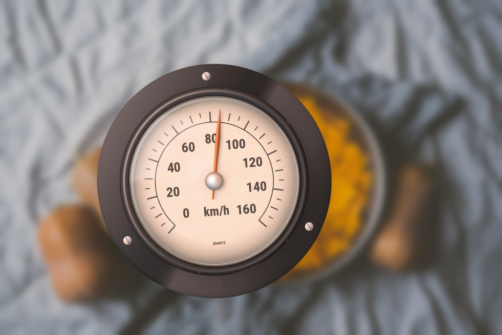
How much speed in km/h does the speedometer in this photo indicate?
85 km/h
